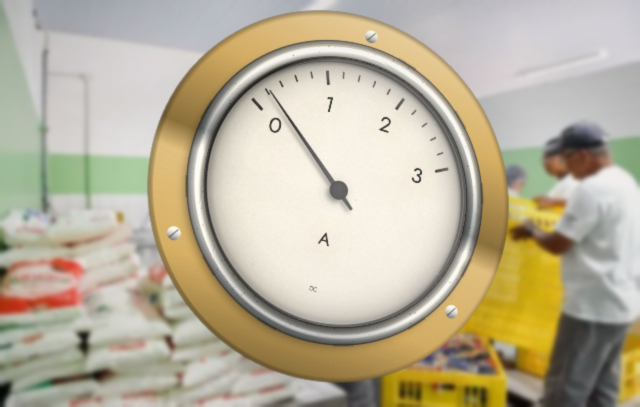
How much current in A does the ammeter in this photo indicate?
0.2 A
